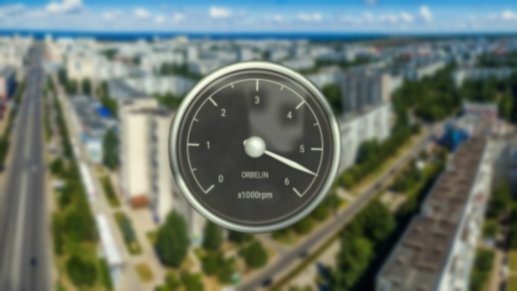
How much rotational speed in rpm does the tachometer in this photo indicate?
5500 rpm
